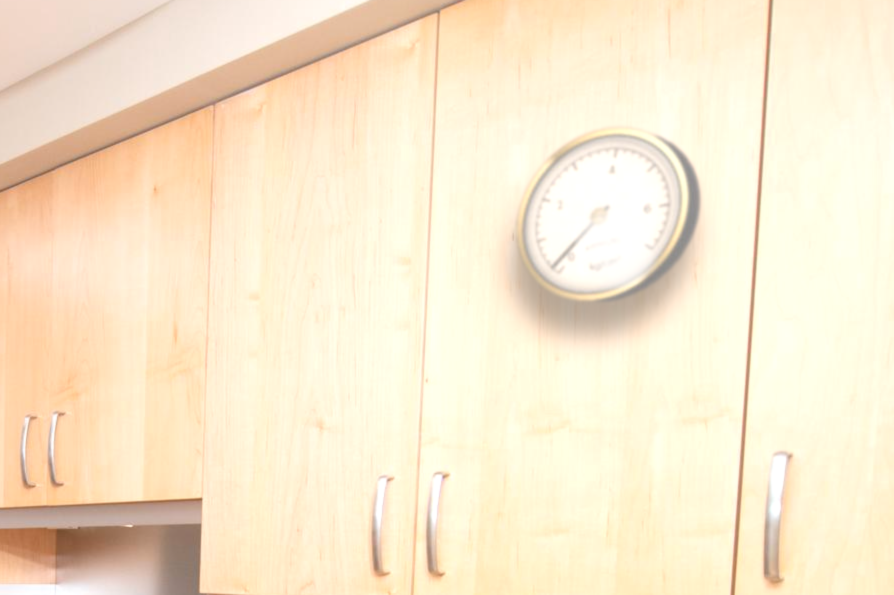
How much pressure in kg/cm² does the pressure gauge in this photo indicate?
0.2 kg/cm²
